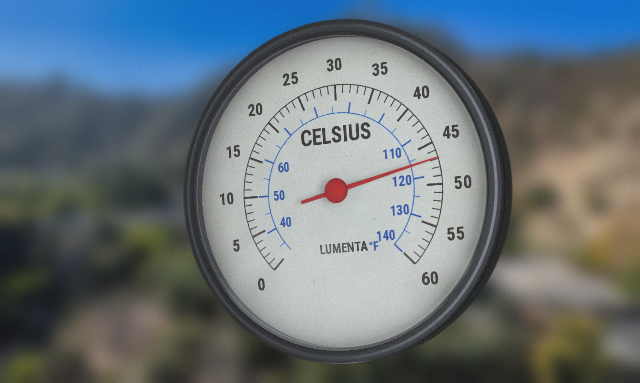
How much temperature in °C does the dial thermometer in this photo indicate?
47 °C
